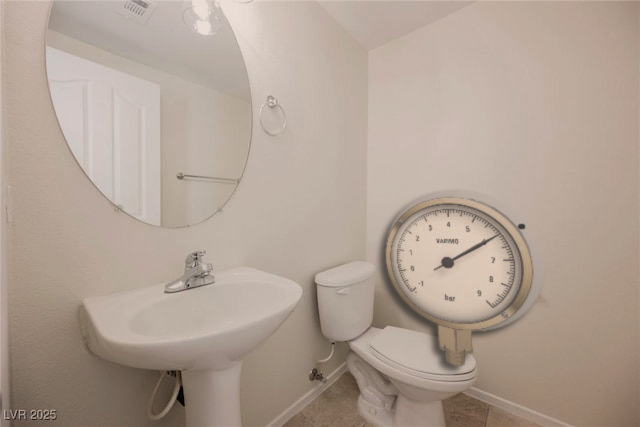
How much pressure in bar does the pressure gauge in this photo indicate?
6 bar
